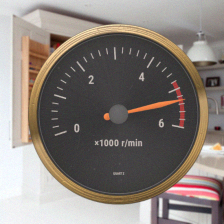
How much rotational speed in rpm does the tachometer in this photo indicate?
5300 rpm
